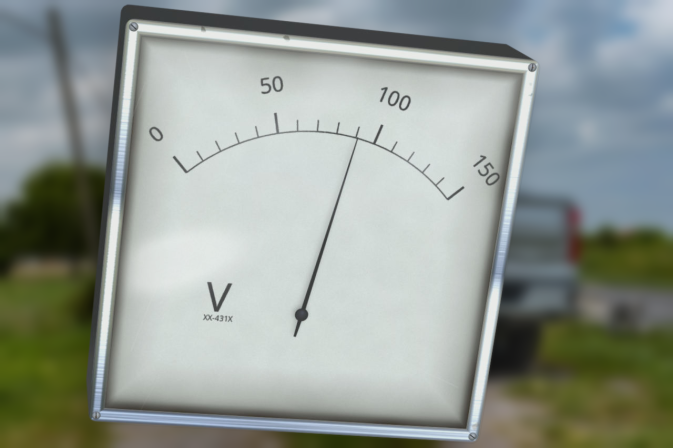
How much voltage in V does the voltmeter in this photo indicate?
90 V
